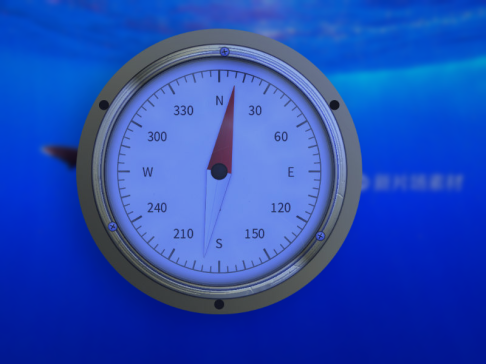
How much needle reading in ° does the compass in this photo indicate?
10 °
